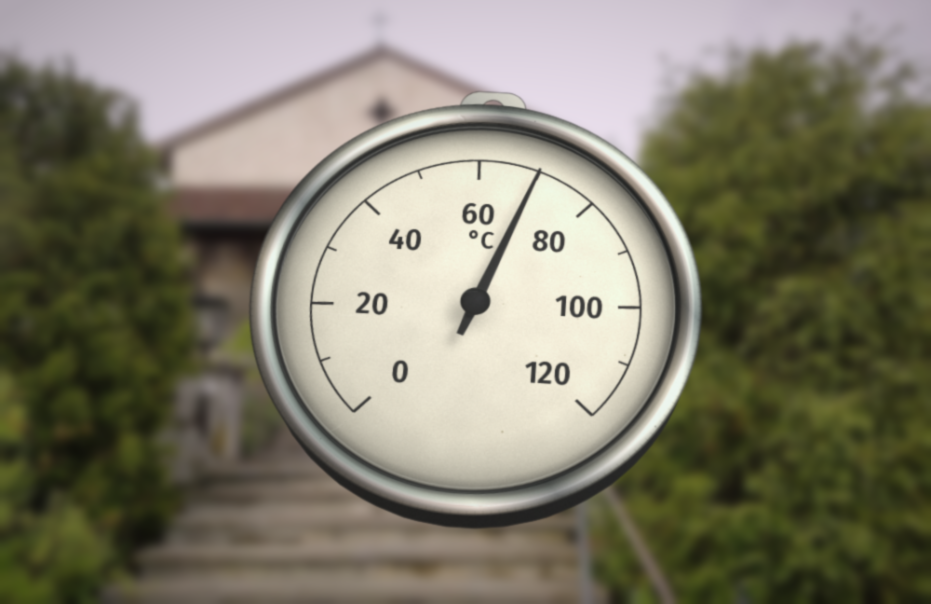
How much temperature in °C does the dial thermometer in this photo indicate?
70 °C
